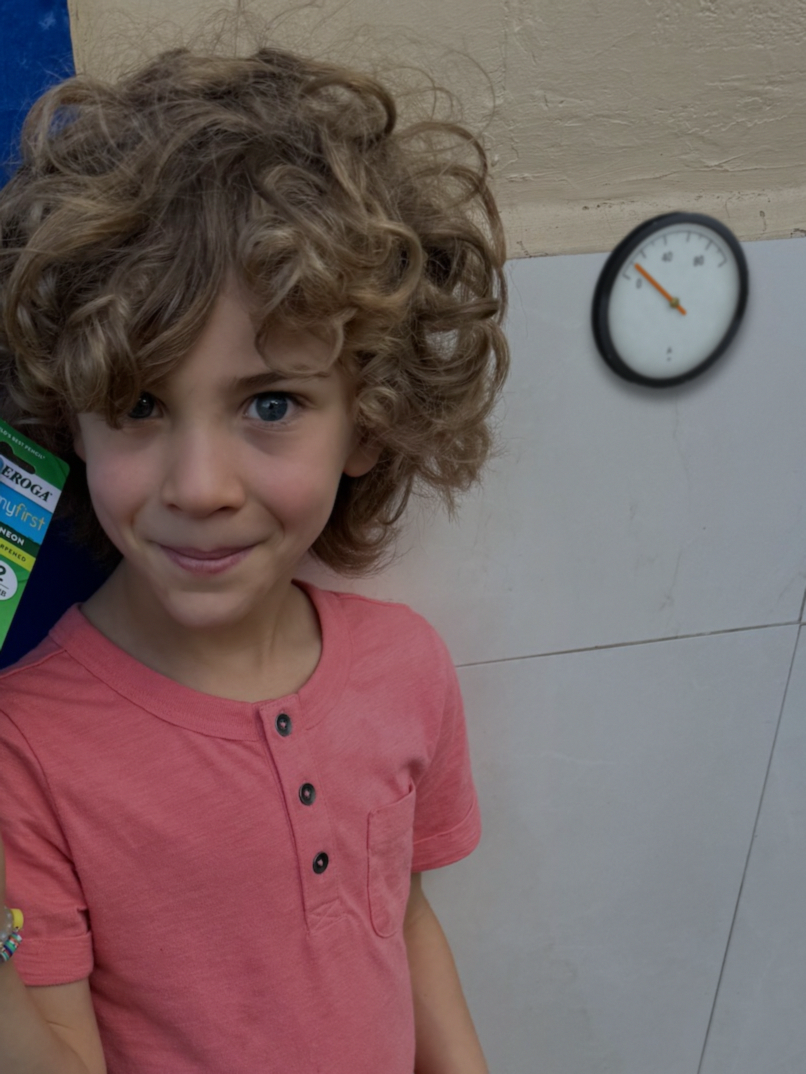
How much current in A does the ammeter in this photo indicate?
10 A
